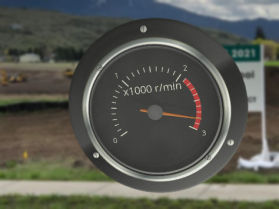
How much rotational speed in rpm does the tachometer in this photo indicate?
2800 rpm
